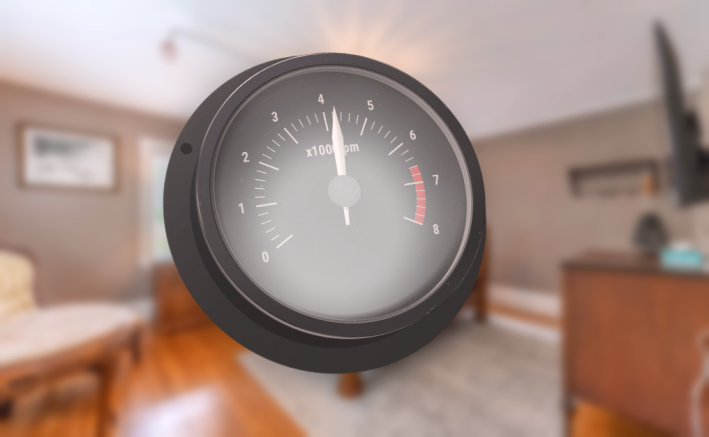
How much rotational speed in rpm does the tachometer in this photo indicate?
4200 rpm
